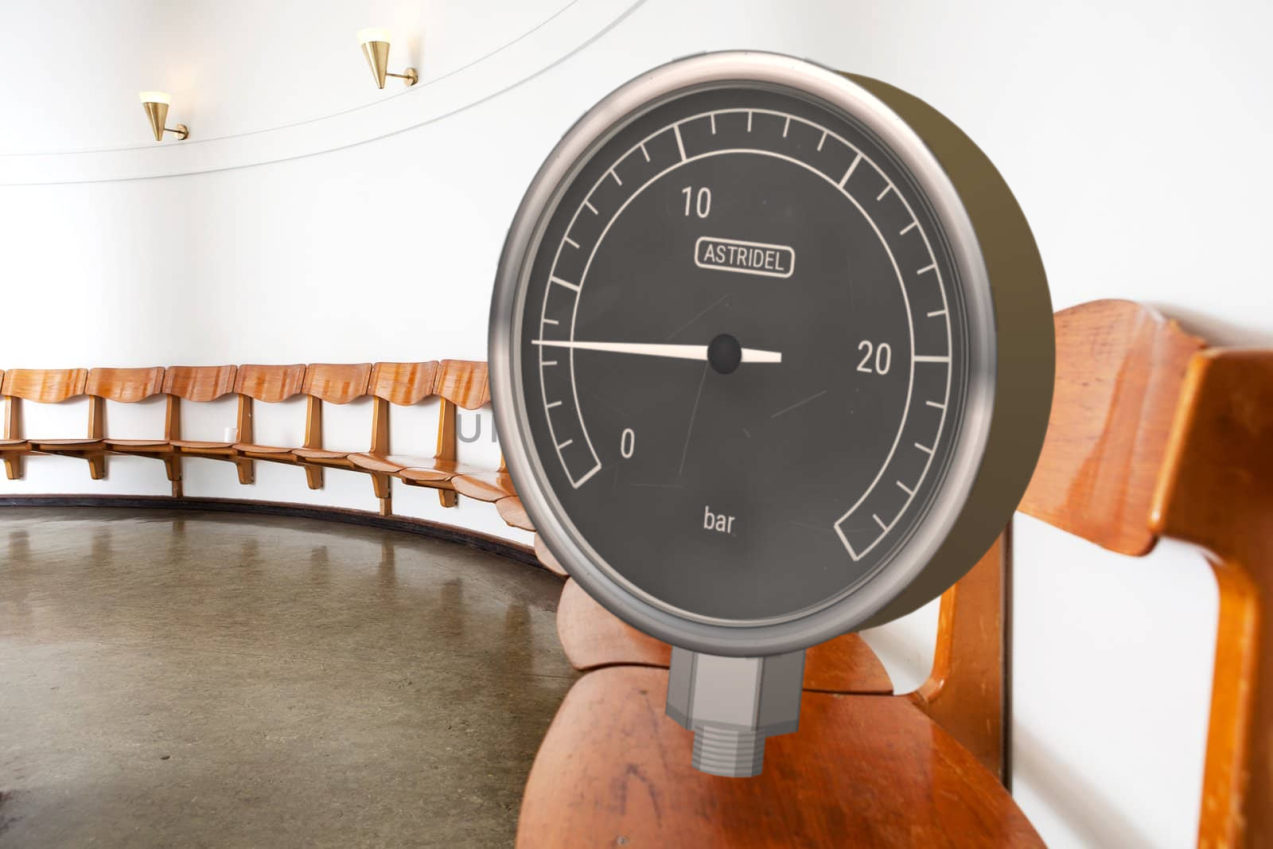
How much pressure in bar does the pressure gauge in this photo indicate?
3.5 bar
